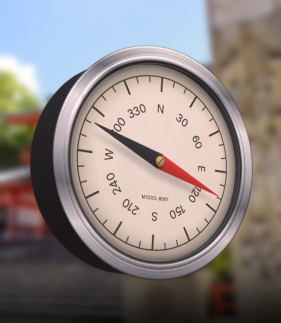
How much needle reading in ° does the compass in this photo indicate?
110 °
